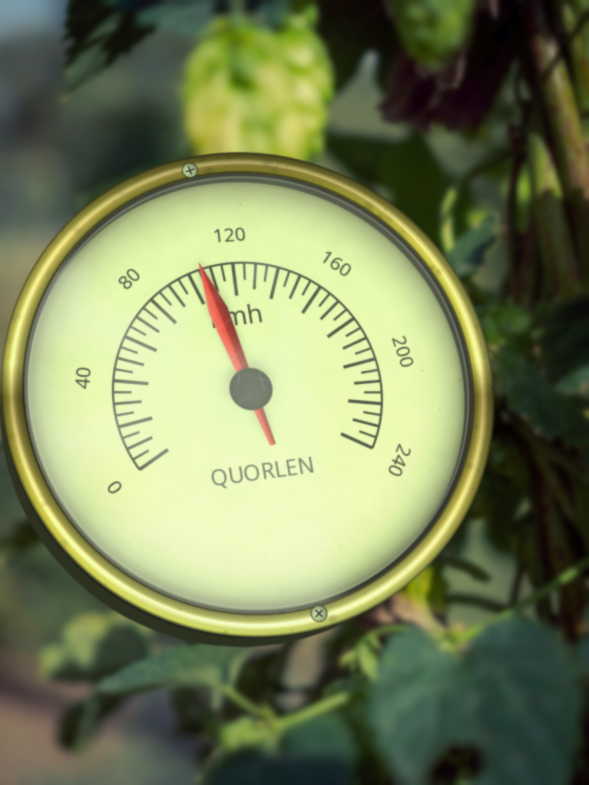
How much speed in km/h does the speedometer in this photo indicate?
105 km/h
